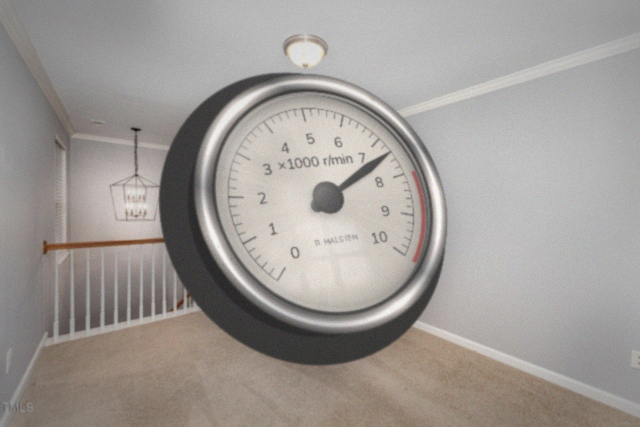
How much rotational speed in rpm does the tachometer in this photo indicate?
7400 rpm
